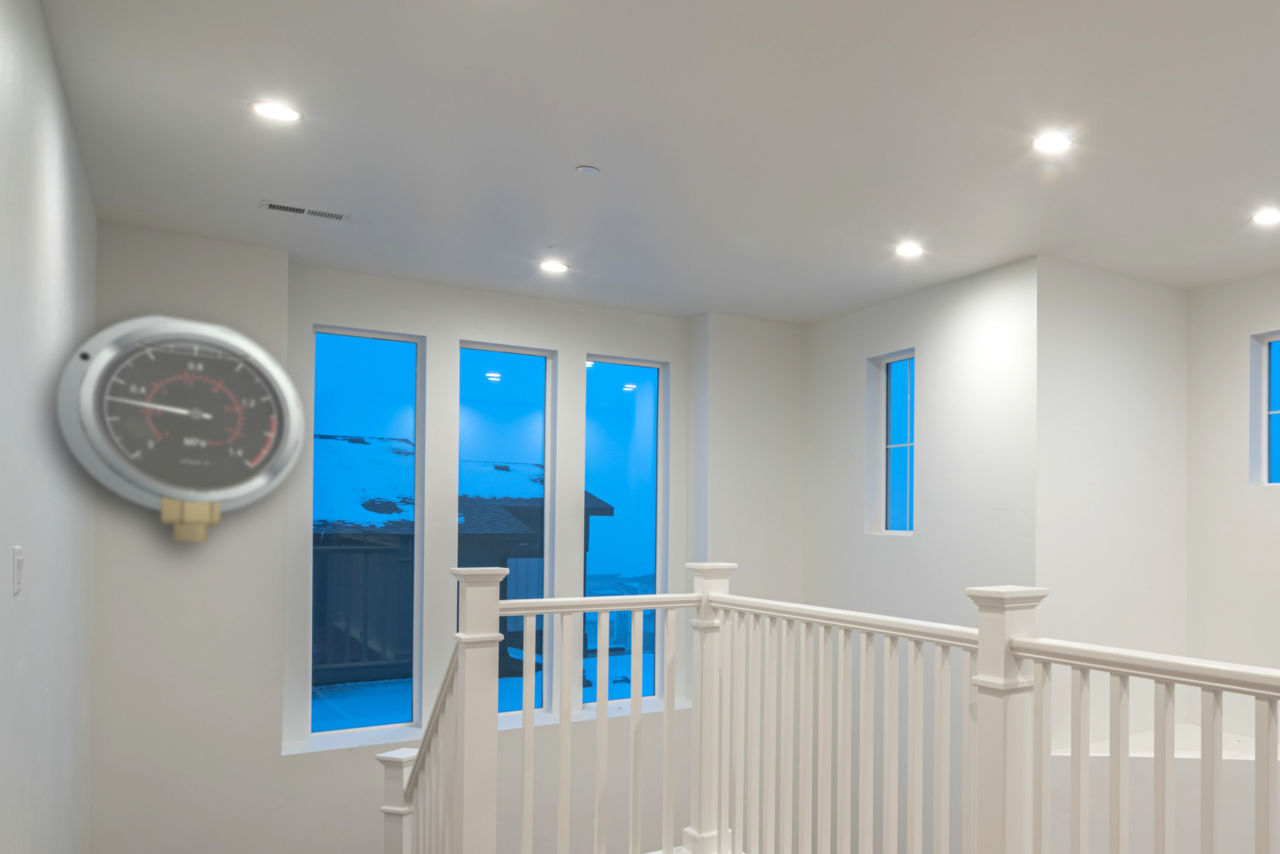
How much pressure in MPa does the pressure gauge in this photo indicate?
0.3 MPa
